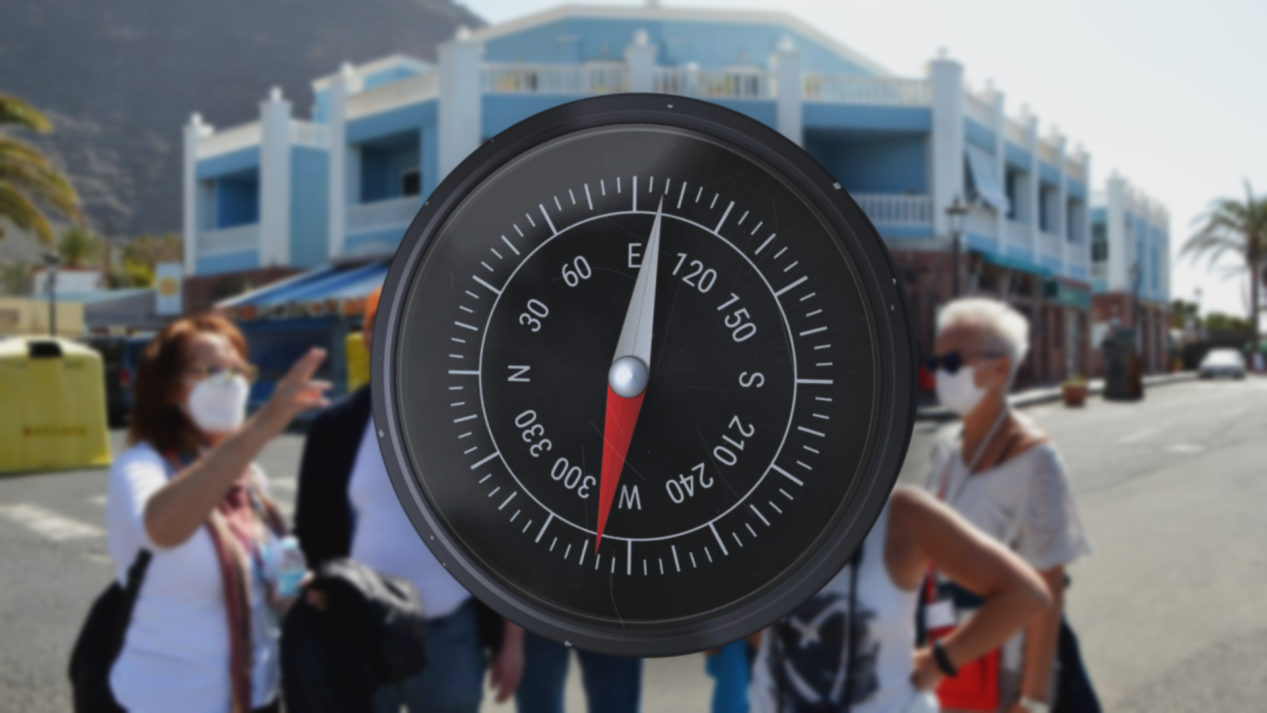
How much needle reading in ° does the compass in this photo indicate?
280 °
